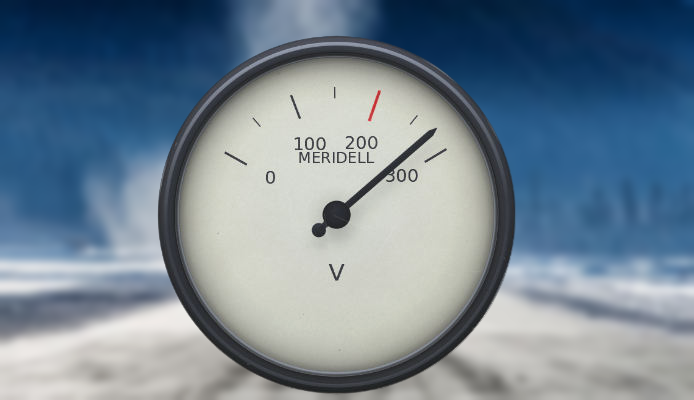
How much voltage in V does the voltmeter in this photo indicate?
275 V
